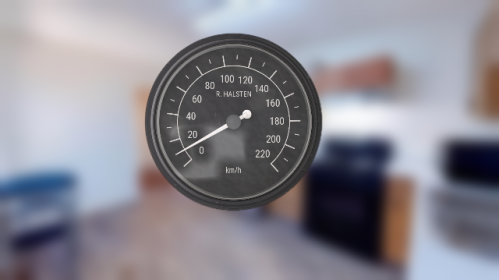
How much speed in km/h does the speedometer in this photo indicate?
10 km/h
